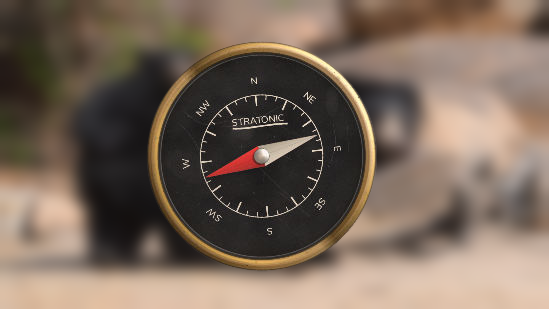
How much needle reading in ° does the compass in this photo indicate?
255 °
